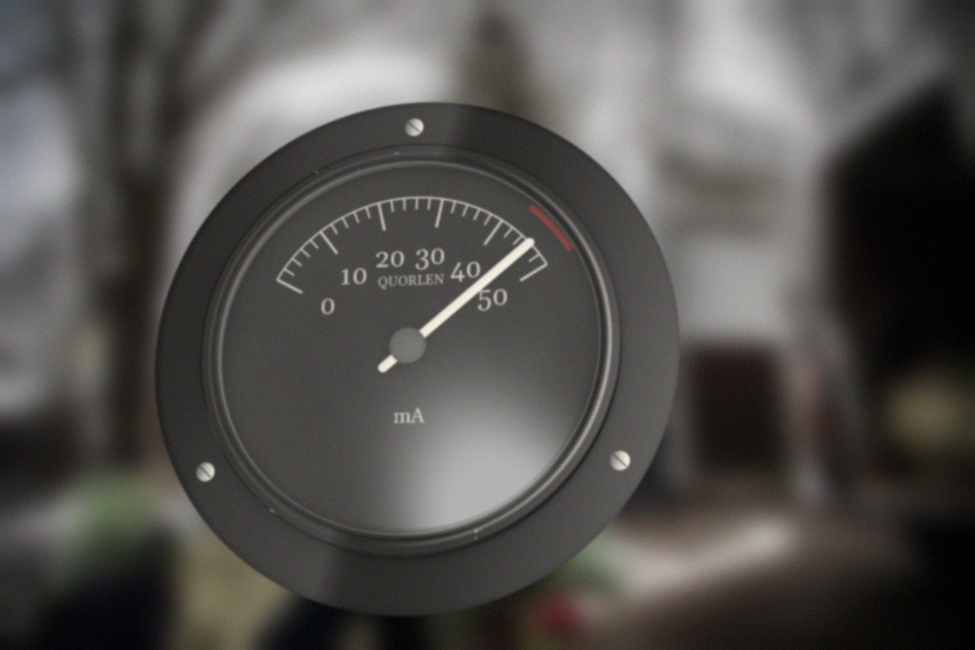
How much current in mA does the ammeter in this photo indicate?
46 mA
